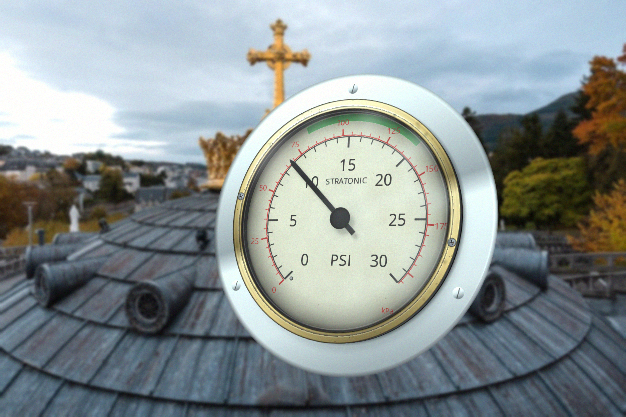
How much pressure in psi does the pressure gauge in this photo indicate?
10 psi
